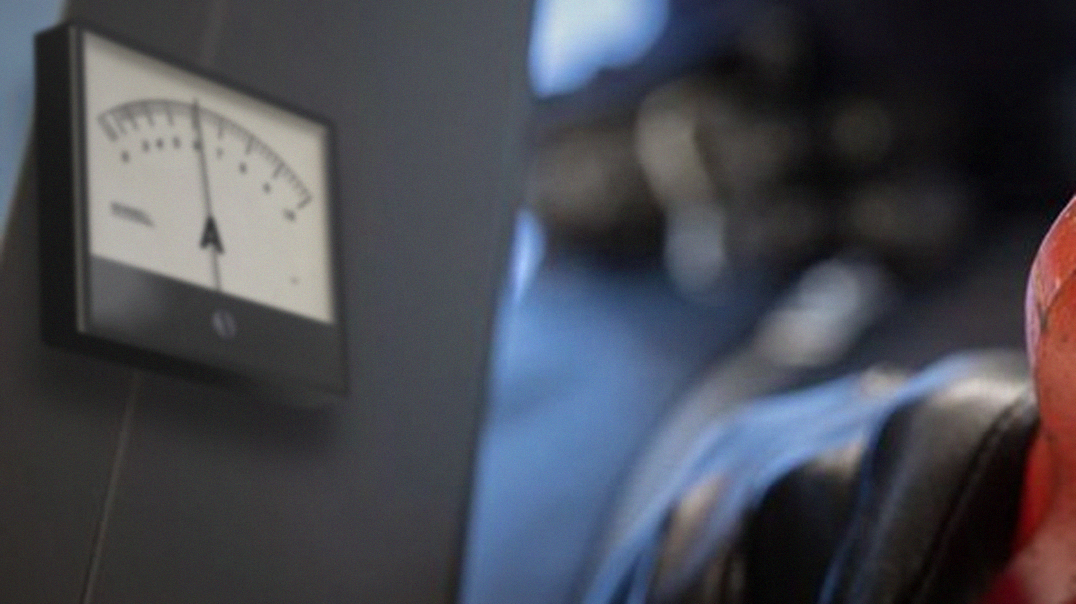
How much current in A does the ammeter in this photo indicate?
6 A
